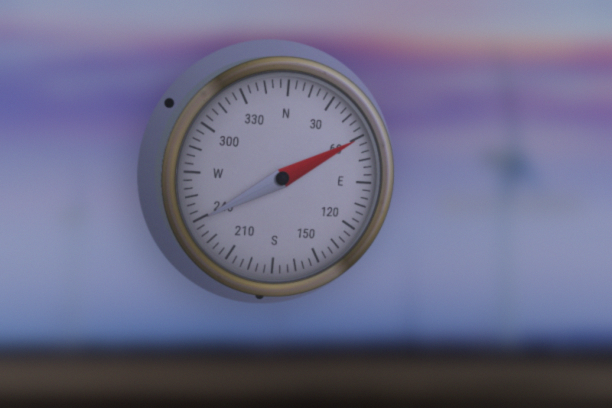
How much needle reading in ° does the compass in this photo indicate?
60 °
